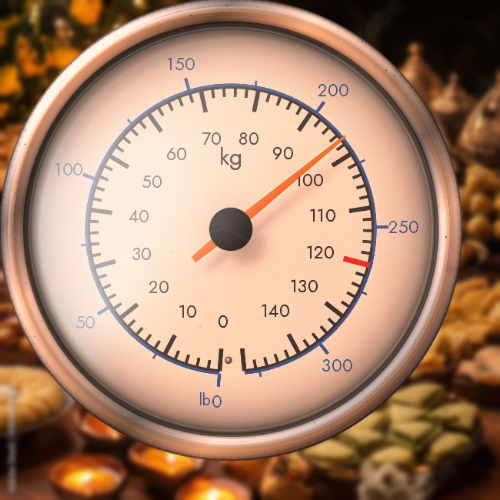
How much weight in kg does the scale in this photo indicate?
97 kg
